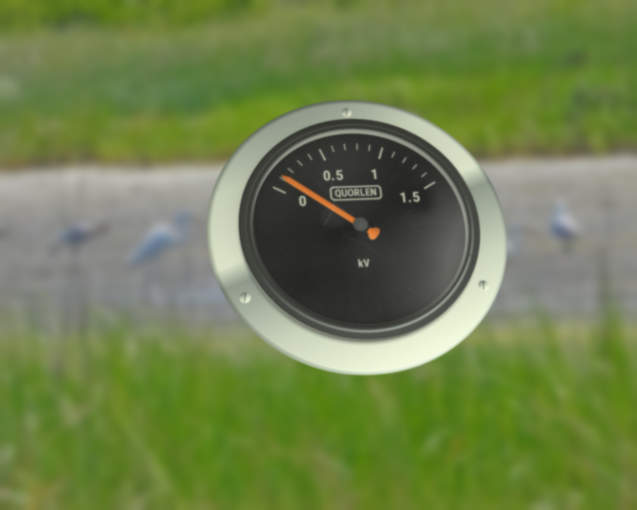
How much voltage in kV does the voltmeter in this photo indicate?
0.1 kV
